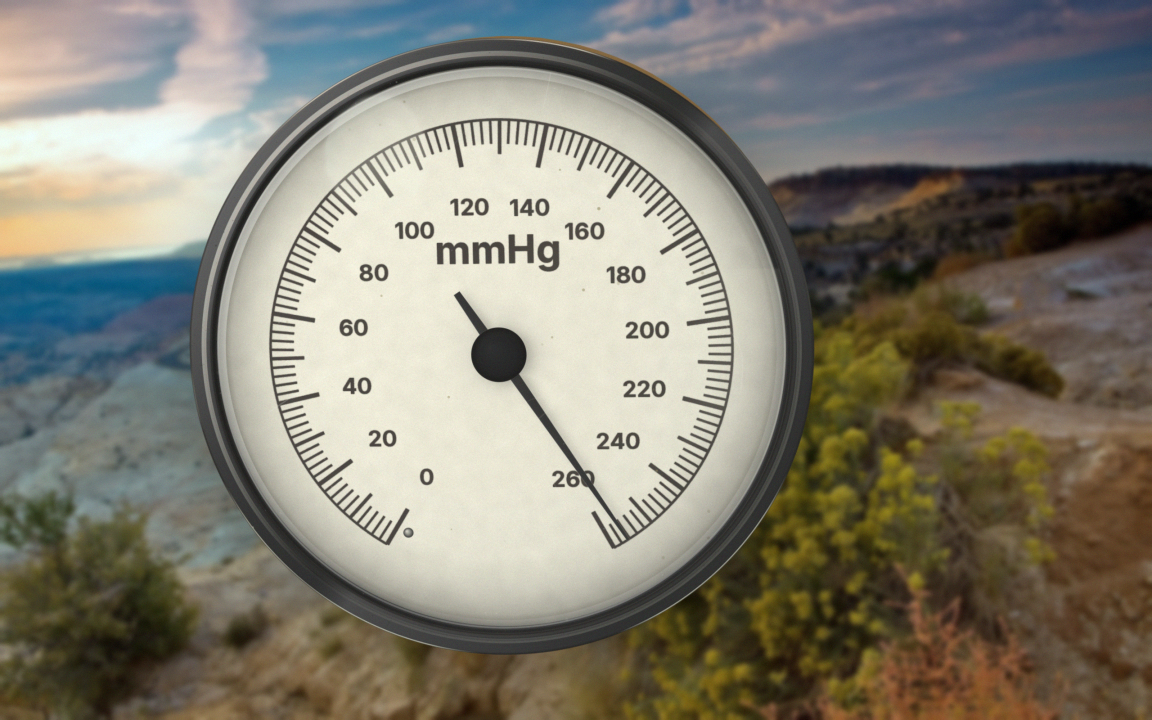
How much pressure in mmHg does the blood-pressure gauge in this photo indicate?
256 mmHg
